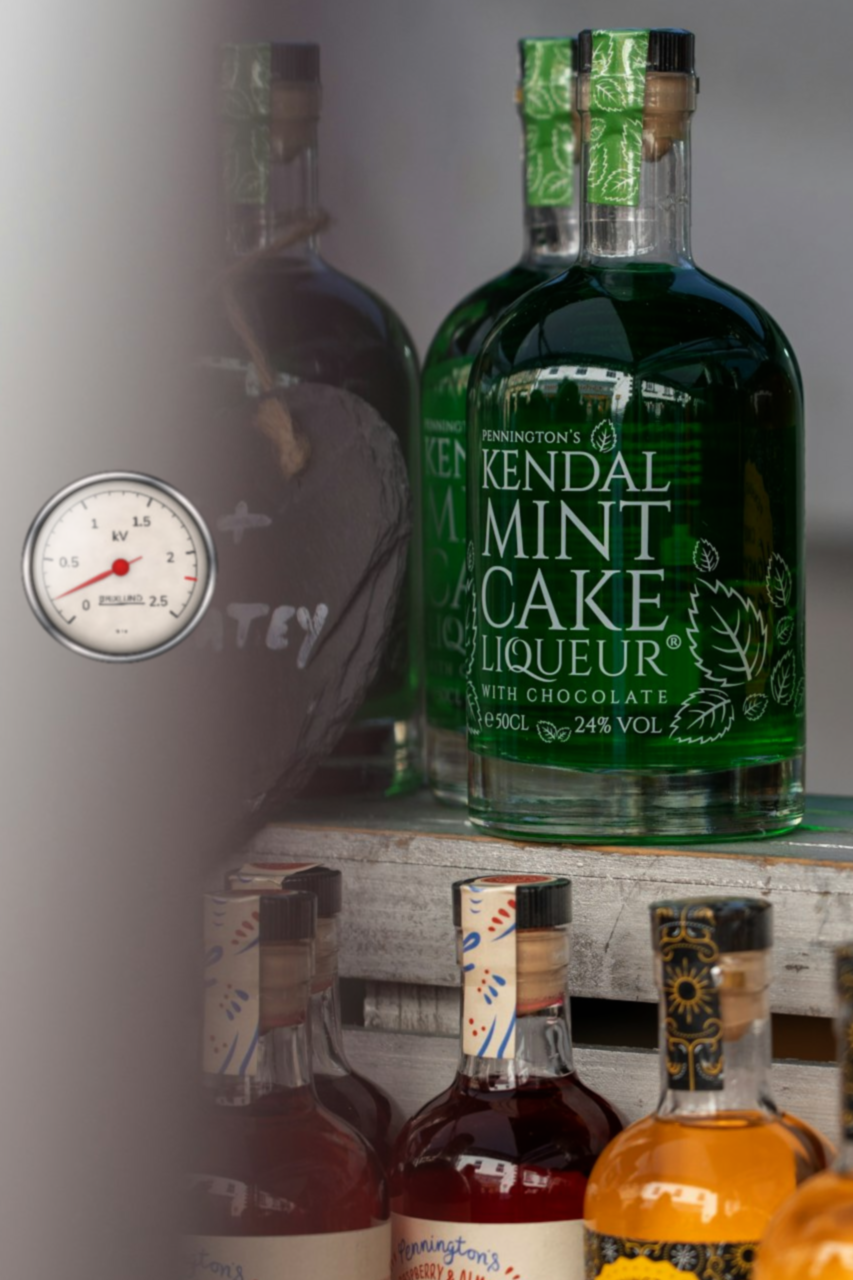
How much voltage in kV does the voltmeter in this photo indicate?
0.2 kV
